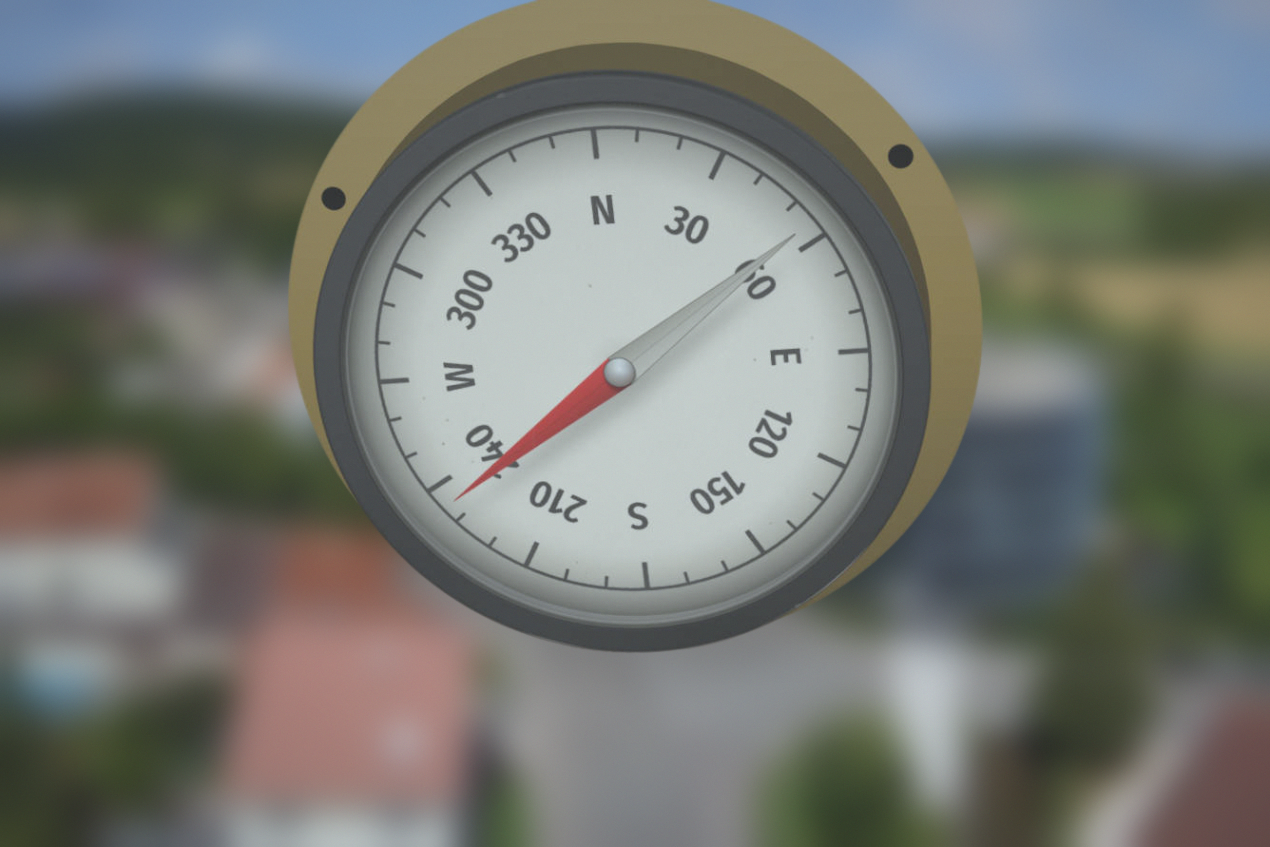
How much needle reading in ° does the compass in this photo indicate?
235 °
